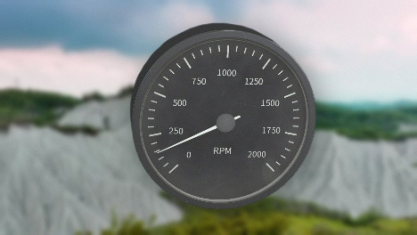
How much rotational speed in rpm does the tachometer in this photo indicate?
150 rpm
